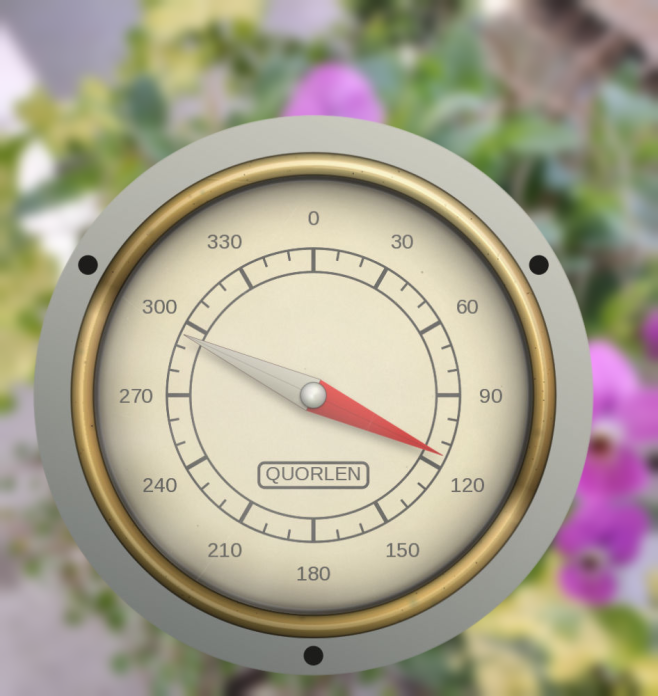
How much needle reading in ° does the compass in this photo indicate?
115 °
